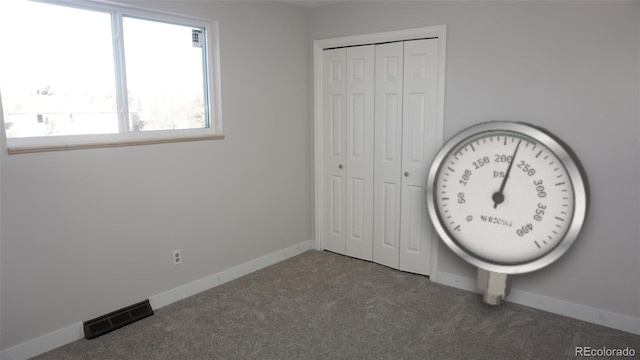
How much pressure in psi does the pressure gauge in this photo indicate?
220 psi
